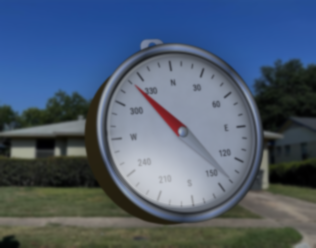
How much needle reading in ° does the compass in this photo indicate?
320 °
